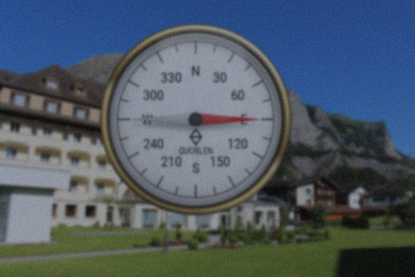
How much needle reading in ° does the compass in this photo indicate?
90 °
